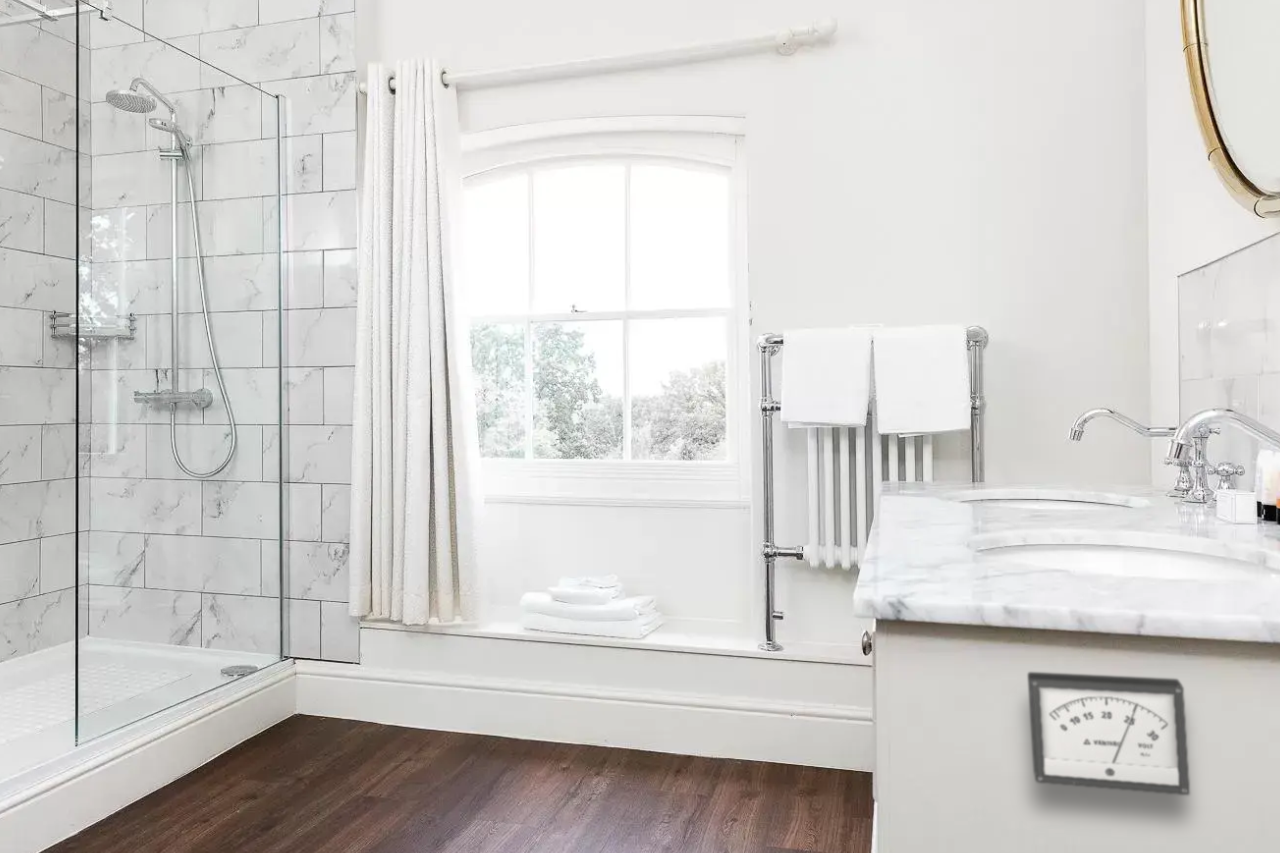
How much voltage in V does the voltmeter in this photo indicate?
25 V
